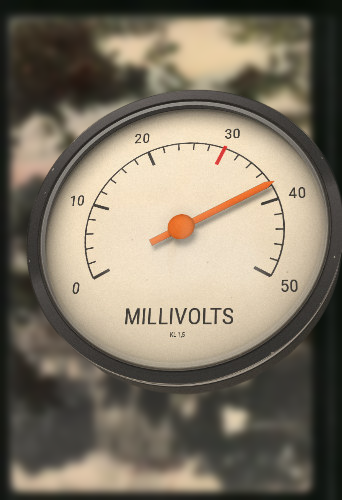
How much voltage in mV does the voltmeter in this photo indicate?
38 mV
